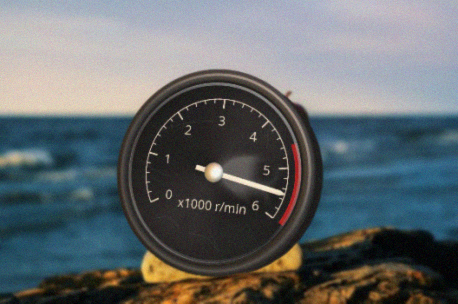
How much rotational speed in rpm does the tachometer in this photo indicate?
5500 rpm
